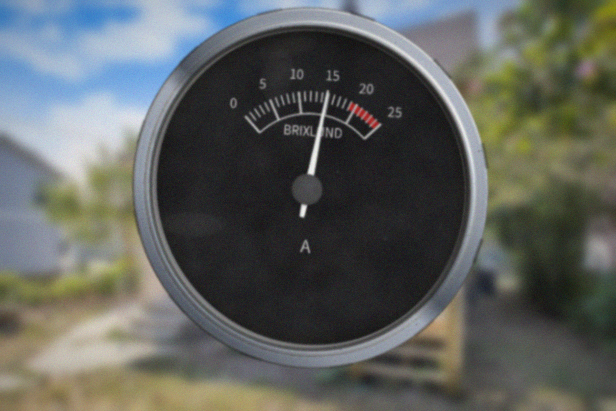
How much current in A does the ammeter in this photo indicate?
15 A
